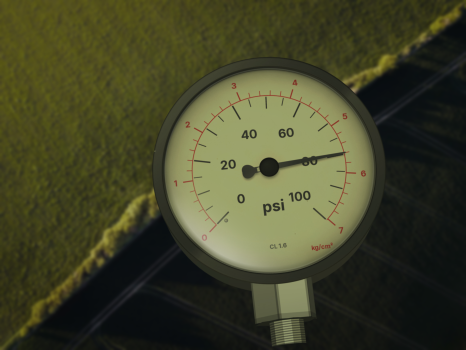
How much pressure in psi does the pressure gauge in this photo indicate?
80 psi
